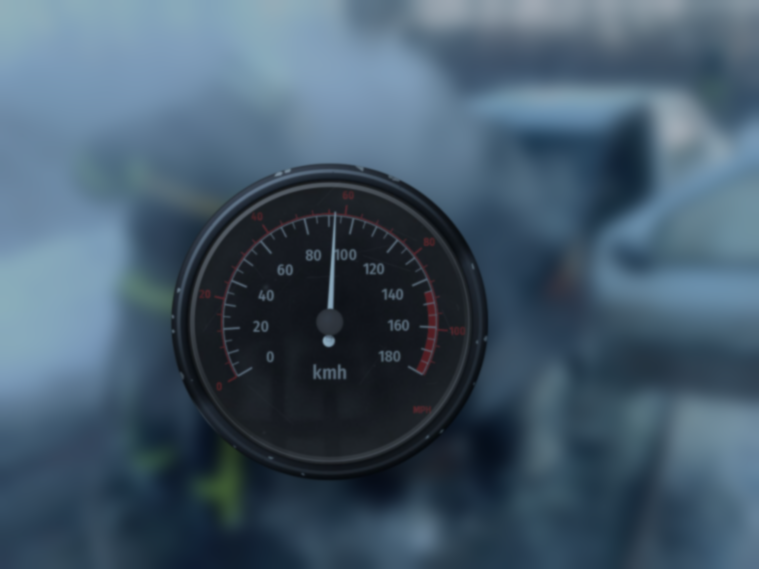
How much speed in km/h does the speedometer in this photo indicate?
92.5 km/h
